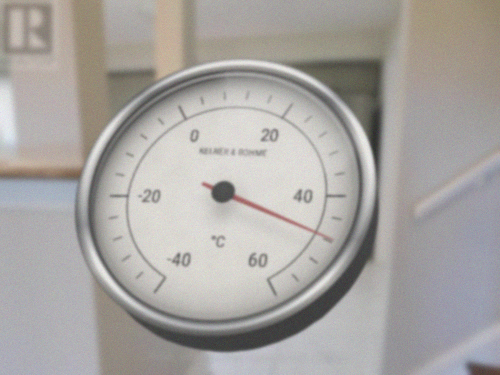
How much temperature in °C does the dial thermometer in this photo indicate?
48 °C
